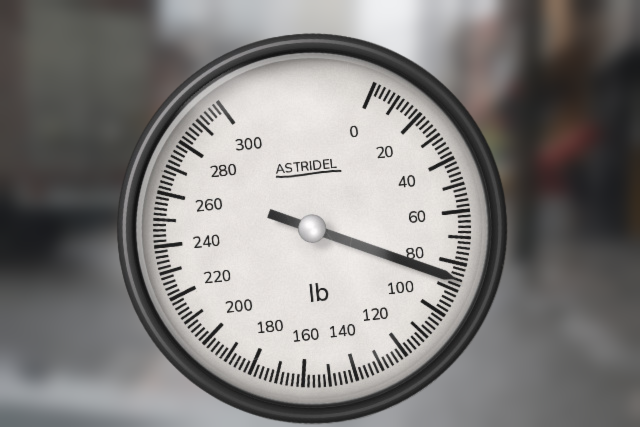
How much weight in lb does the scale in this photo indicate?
86 lb
